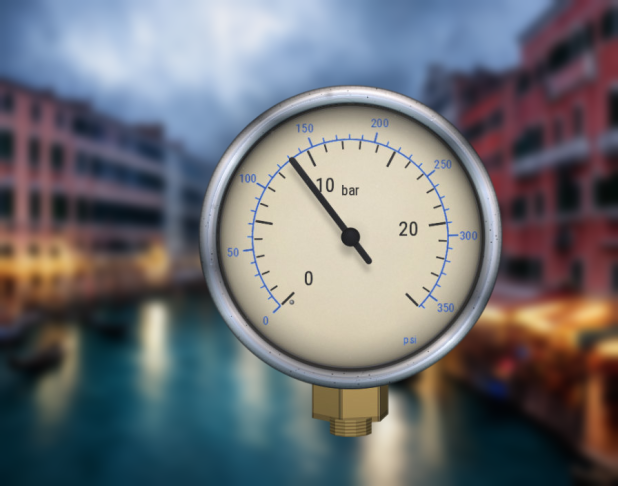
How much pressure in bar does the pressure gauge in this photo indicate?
9 bar
